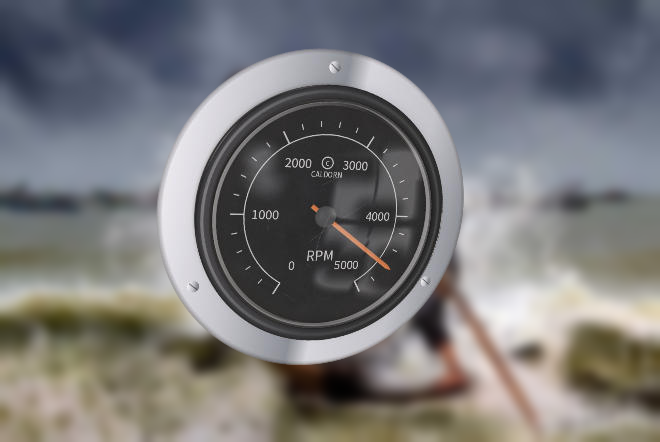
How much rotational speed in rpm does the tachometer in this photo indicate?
4600 rpm
